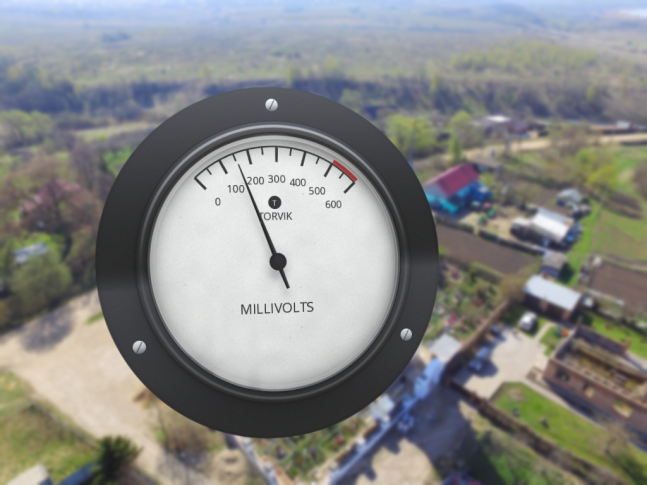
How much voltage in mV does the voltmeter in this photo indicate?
150 mV
